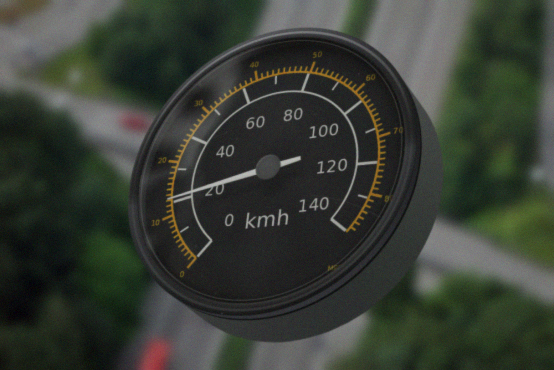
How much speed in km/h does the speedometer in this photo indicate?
20 km/h
